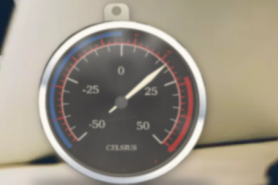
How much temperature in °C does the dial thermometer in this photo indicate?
17.5 °C
